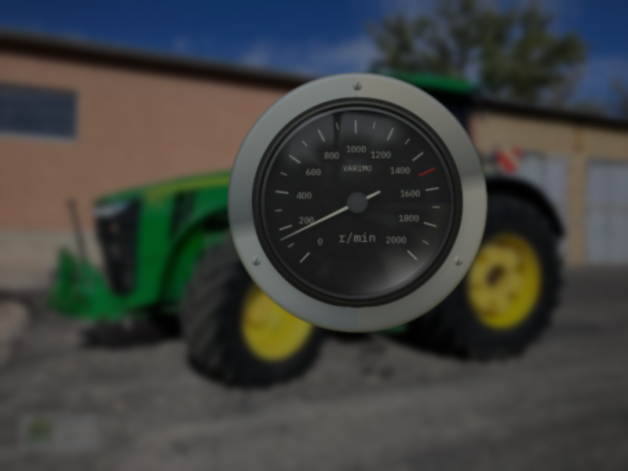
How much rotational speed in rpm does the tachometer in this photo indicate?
150 rpm
